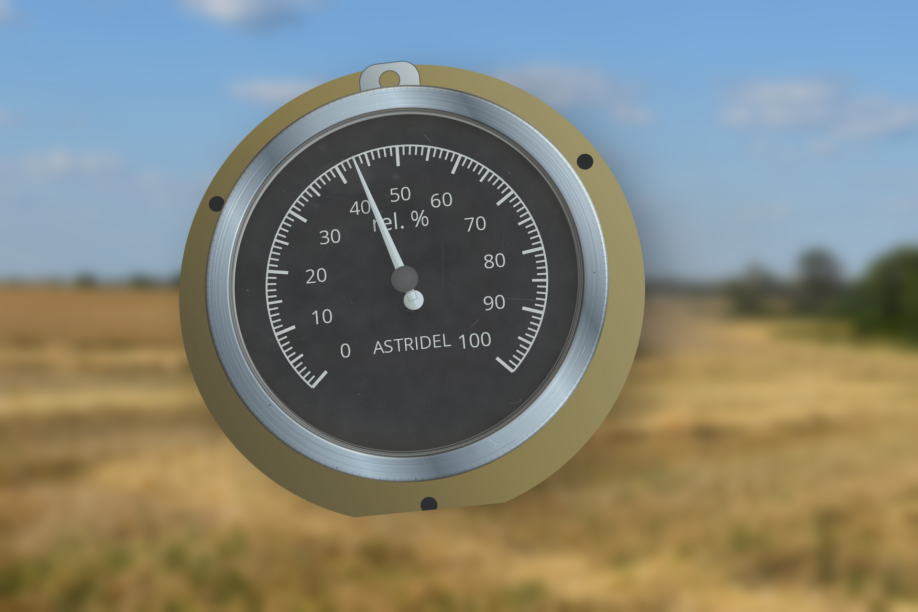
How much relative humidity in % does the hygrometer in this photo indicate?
43 %
